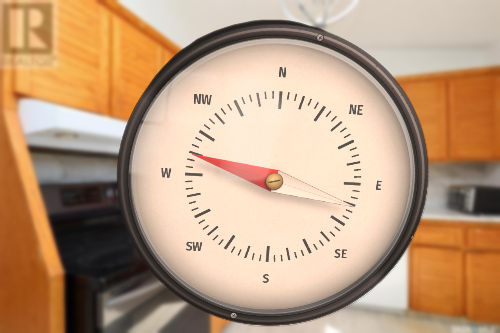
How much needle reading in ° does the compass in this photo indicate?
285 °
